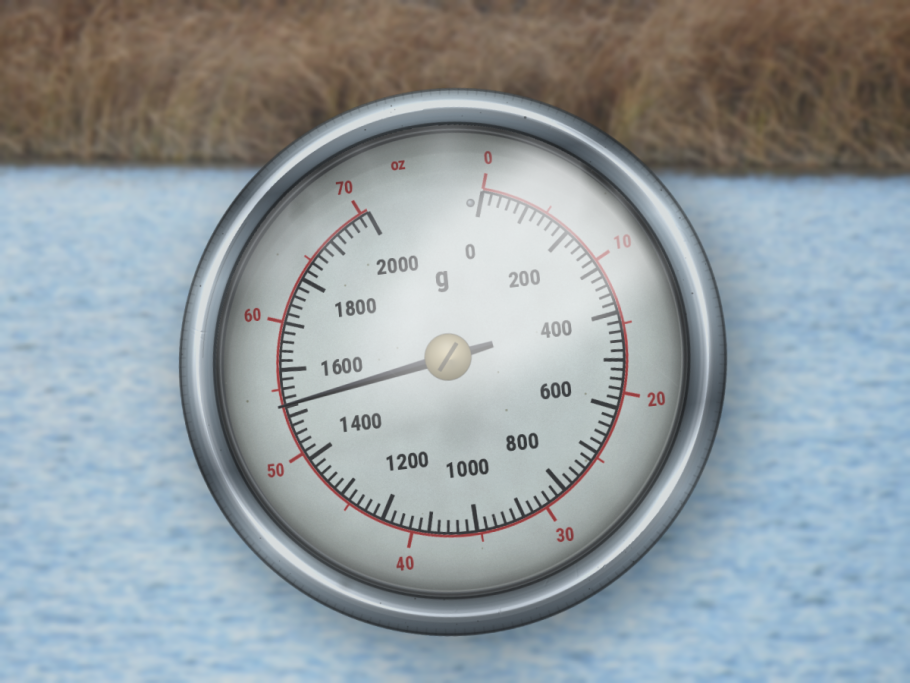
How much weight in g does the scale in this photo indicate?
1520 g
